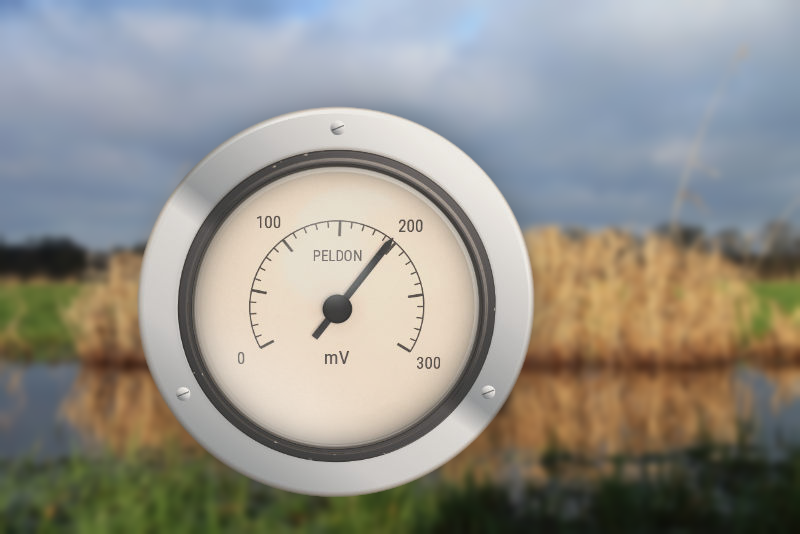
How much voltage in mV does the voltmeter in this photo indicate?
195 mV
